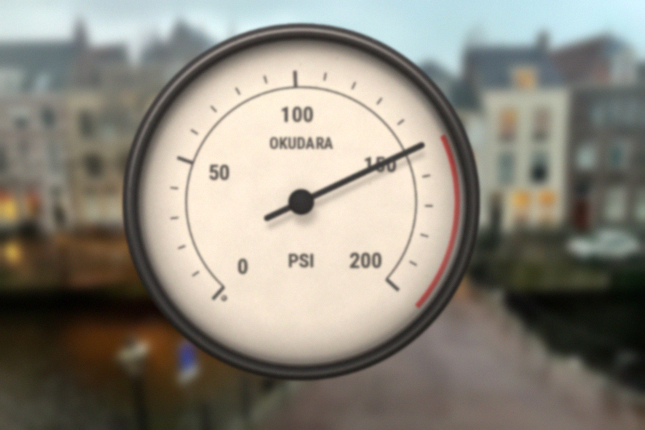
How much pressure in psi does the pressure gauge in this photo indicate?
150 psi
